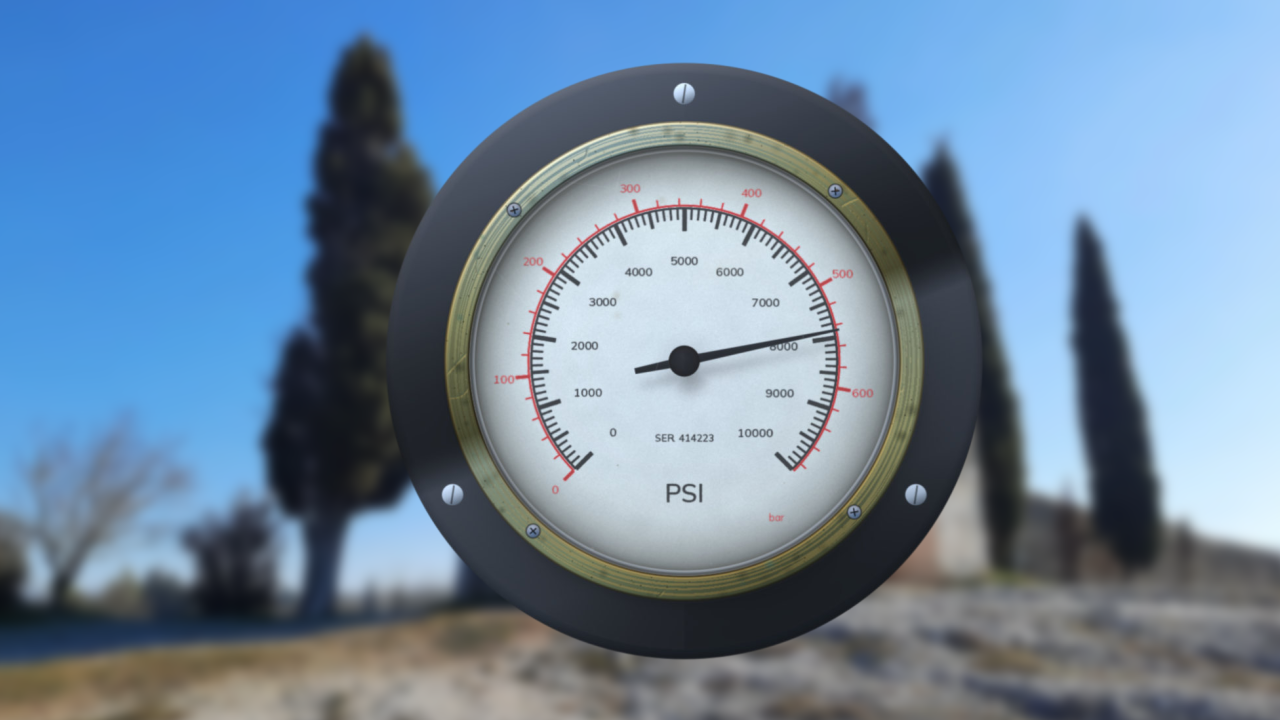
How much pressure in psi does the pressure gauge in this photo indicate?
7900 psi
